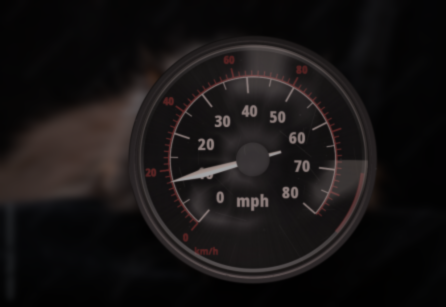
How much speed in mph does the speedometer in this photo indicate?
10 mph
